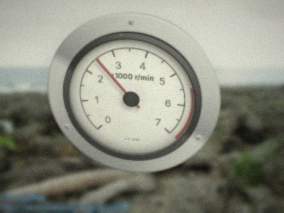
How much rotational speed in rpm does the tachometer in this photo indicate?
2500 rpm
